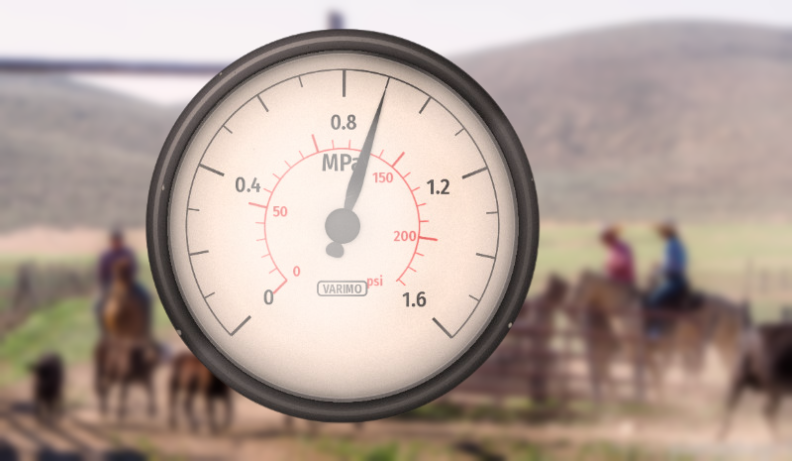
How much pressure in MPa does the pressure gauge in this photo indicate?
0.9 MPa
